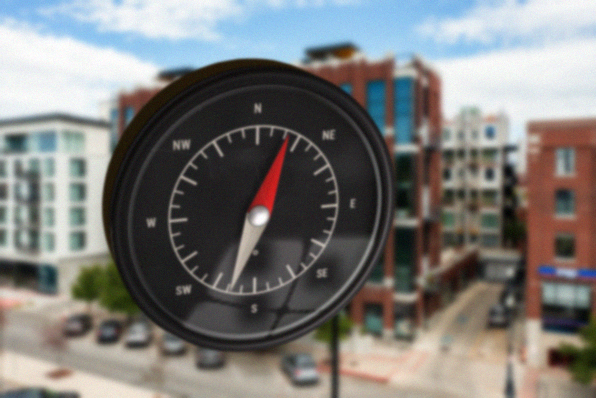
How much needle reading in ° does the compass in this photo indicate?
20 °
